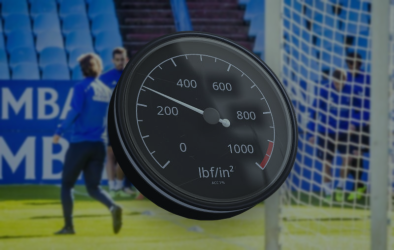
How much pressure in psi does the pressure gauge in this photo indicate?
250 psi
